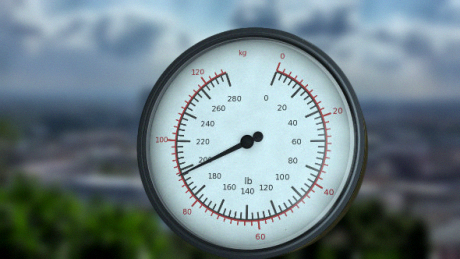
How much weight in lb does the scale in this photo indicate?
196 lb
